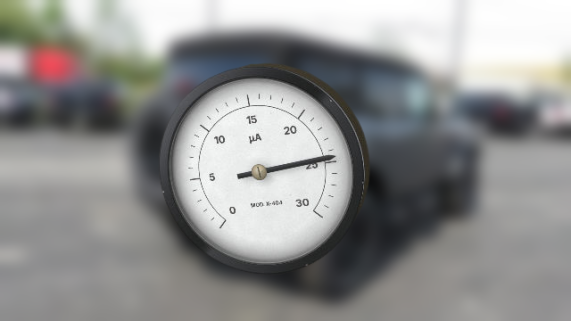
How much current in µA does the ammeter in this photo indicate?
24.5 µA
